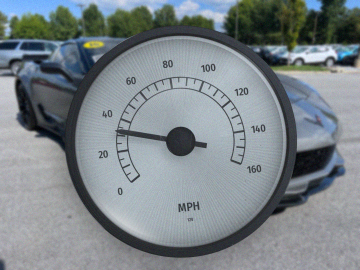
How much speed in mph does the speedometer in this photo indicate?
32.5 mph
